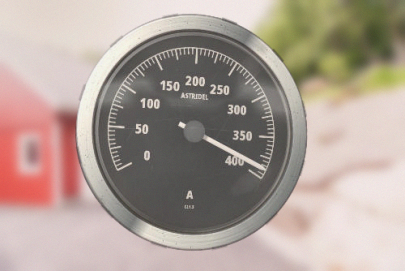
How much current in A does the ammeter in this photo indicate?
390 A
